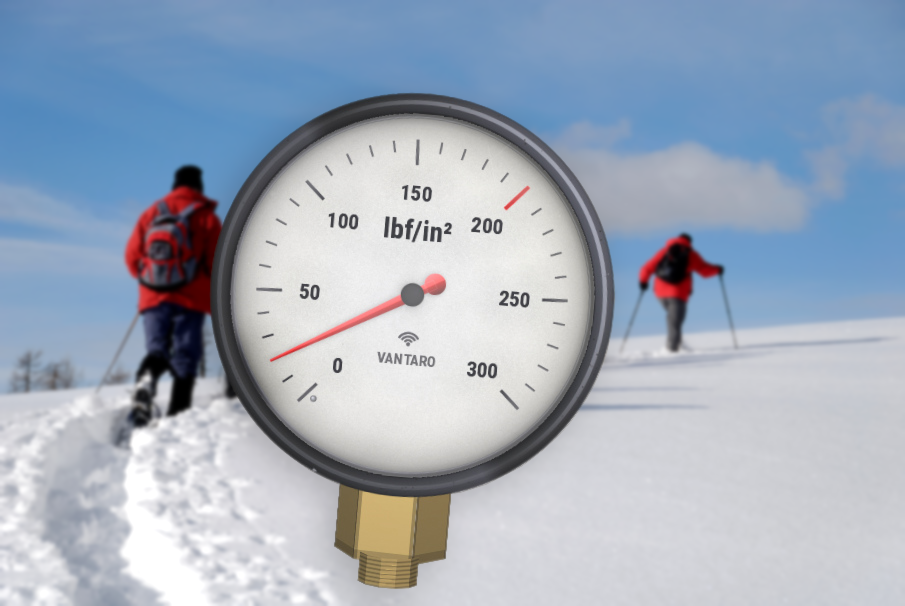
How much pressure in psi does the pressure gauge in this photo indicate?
20 psi
